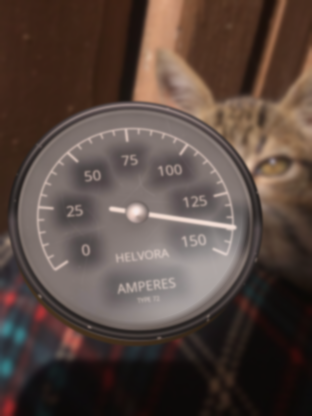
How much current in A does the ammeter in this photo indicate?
140 A
